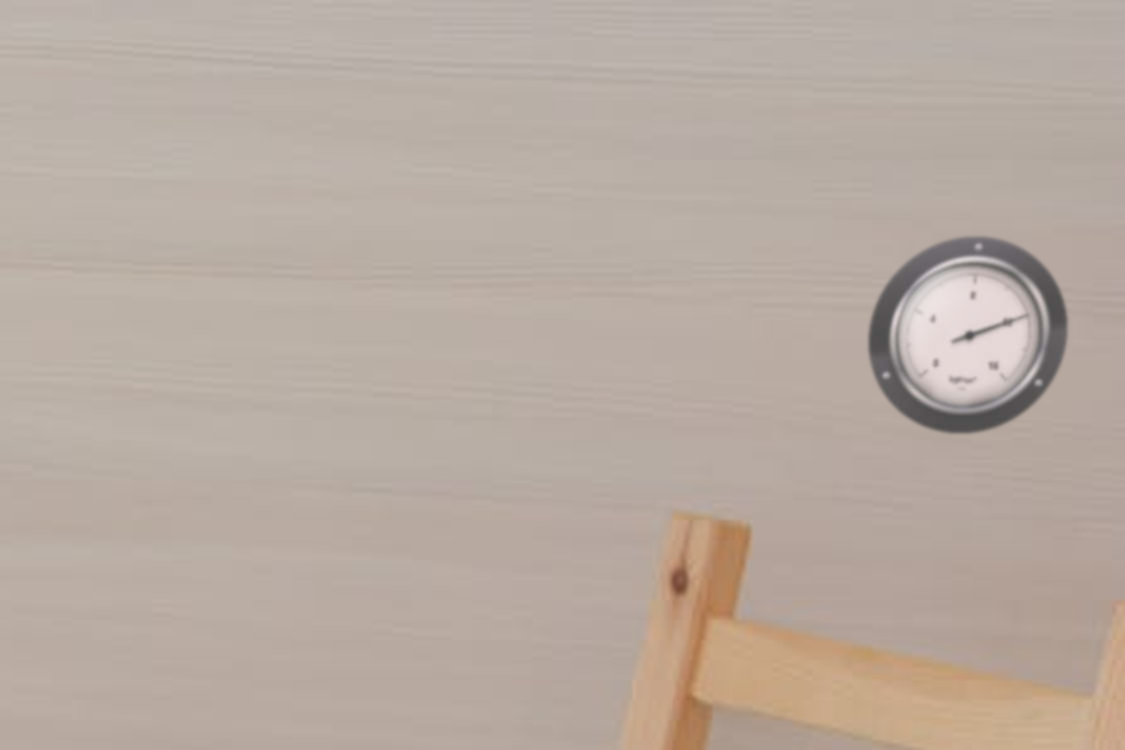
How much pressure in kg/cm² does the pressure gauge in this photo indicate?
12 kg/cm²
